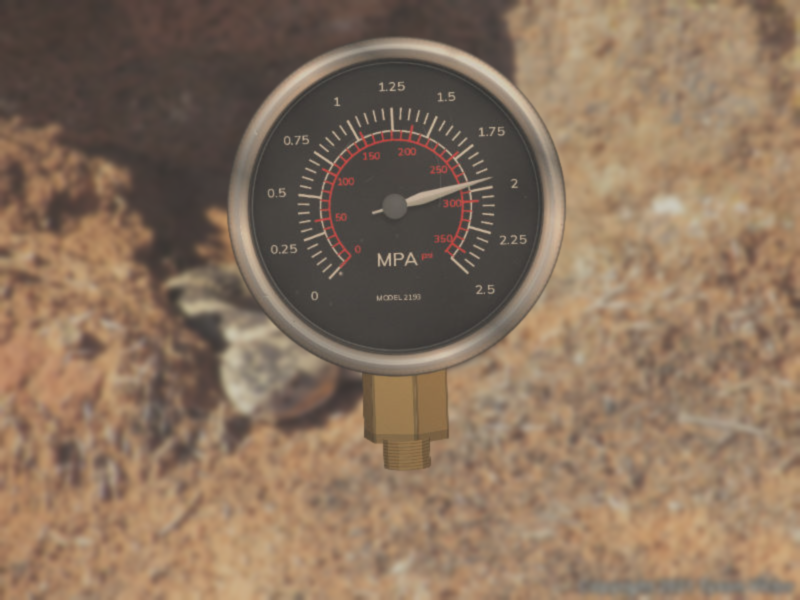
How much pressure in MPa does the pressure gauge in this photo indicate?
1.95 MPa
